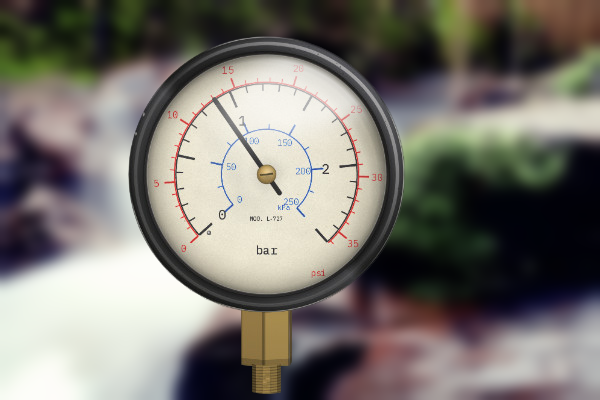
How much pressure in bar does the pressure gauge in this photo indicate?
0.9 bar
